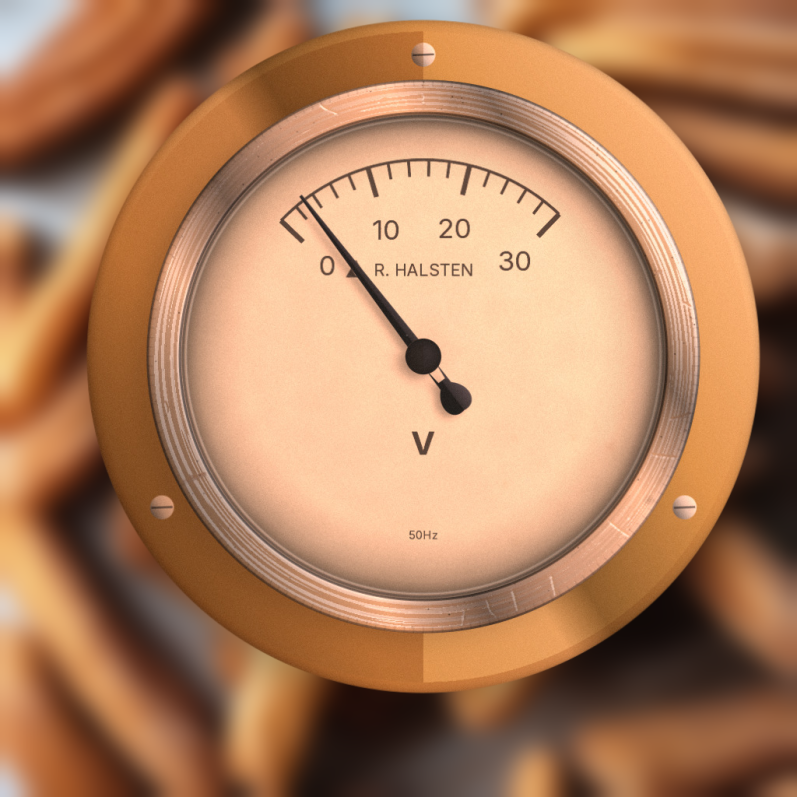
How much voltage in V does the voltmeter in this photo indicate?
3 V
